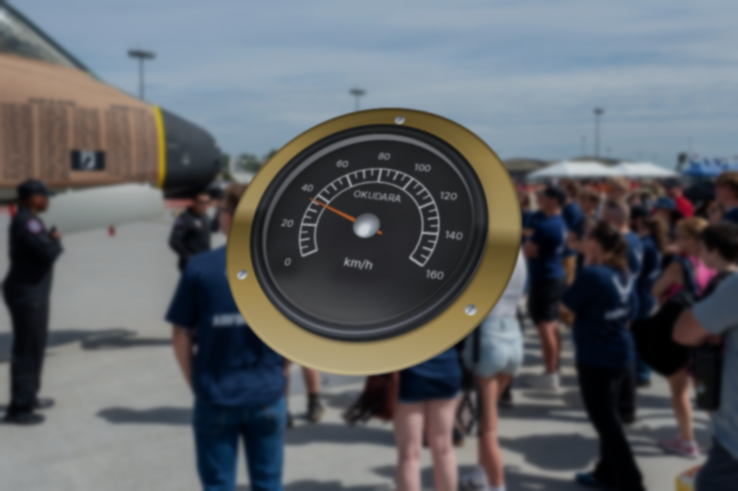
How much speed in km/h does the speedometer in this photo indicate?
35 km/h
